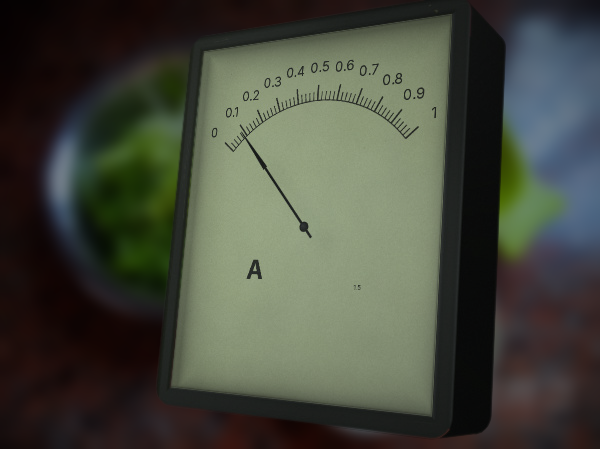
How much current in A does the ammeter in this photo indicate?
0.1 A
